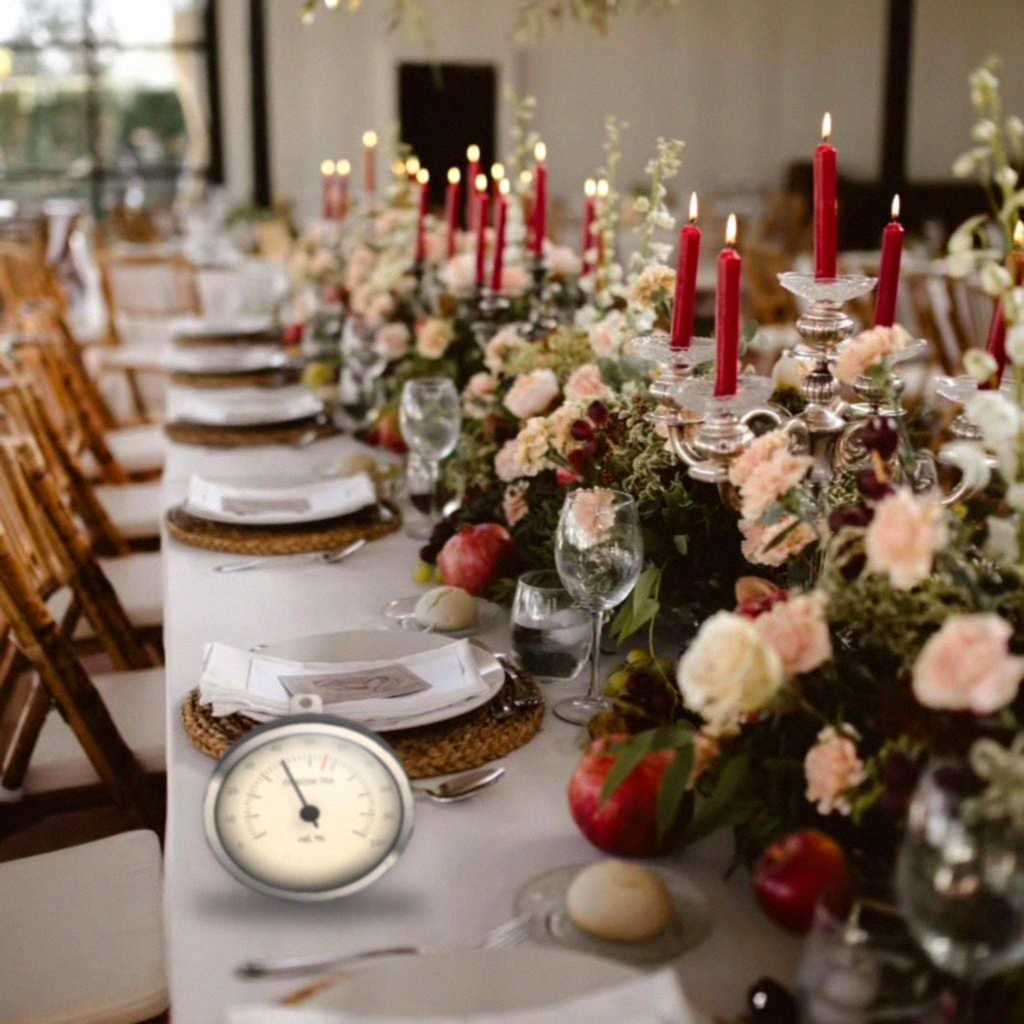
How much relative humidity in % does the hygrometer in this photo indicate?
40 %
